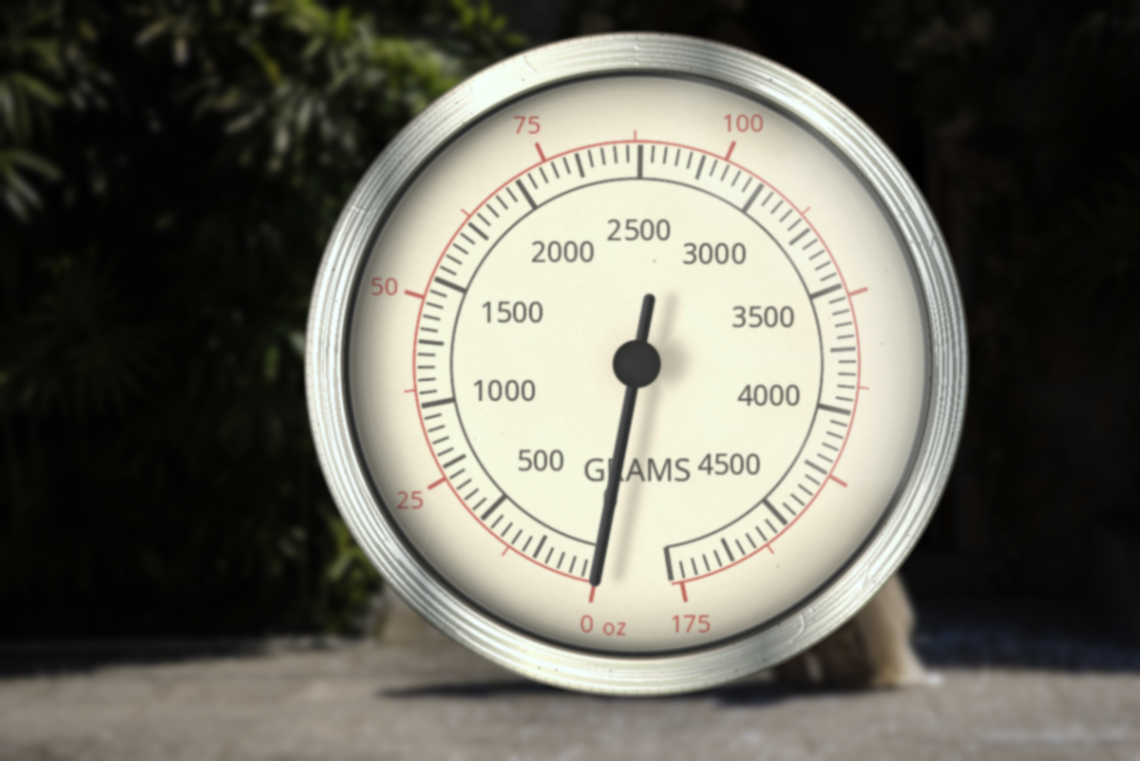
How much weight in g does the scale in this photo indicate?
0 g
